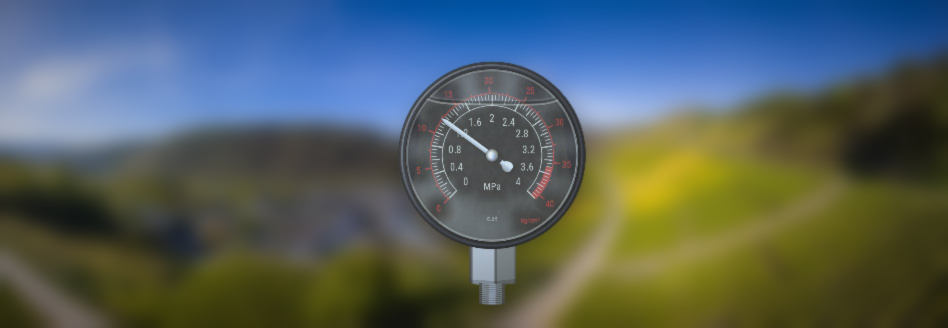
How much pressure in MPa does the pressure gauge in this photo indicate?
1.2 MPa
